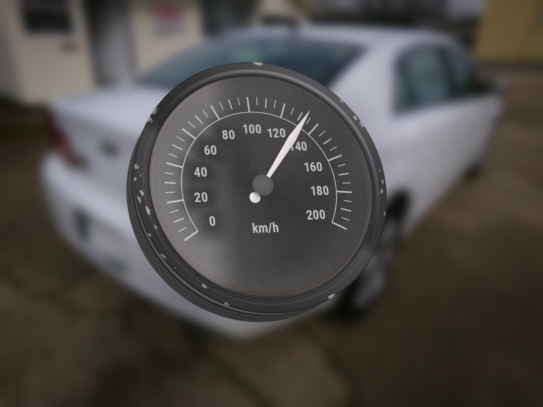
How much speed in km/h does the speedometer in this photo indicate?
132.5 km/h
